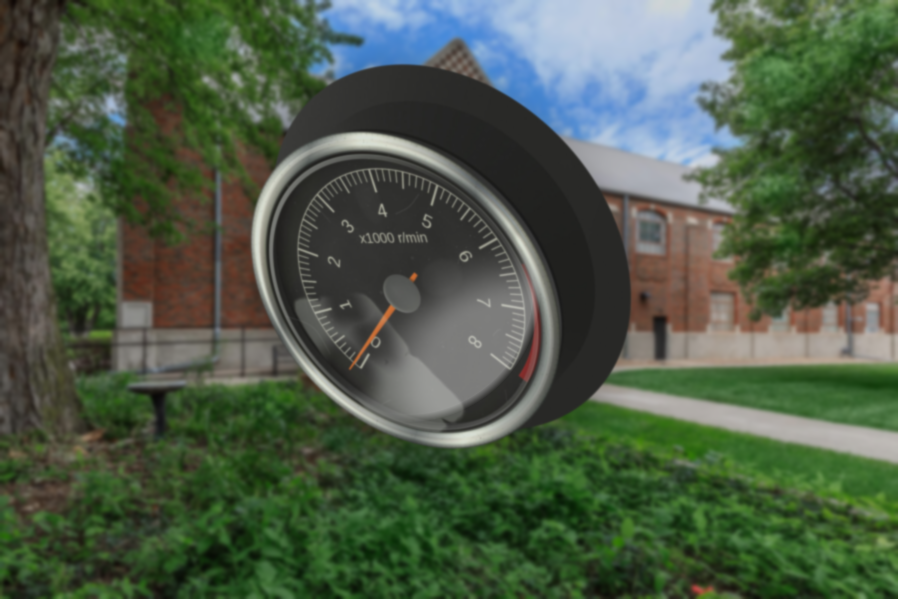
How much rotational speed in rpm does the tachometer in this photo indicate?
100 rpm
